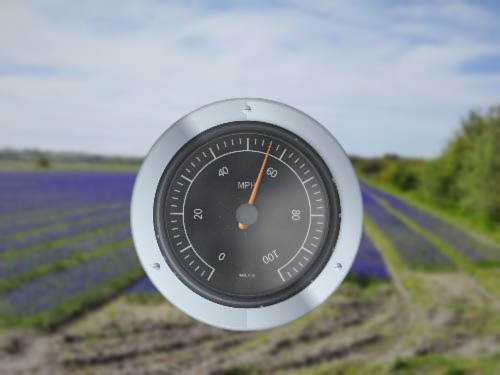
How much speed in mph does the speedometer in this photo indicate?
56 mph
